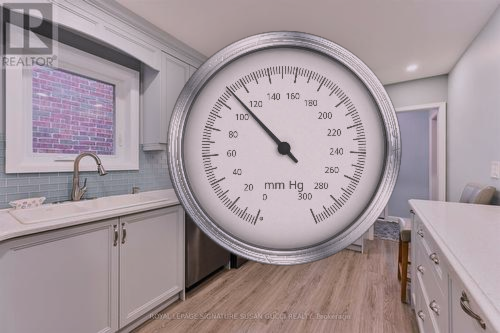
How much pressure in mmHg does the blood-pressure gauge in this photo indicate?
110 mmHg
